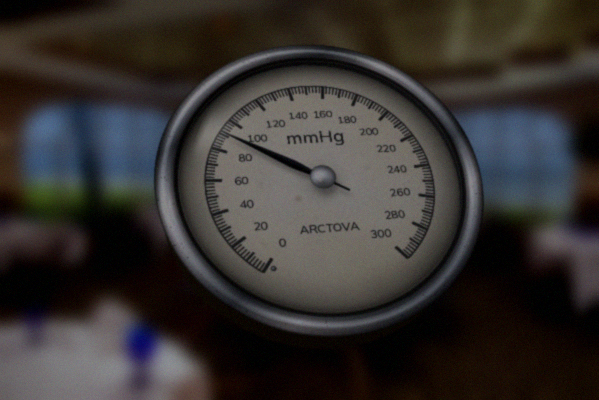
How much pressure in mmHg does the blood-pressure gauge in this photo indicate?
90 mmHg
